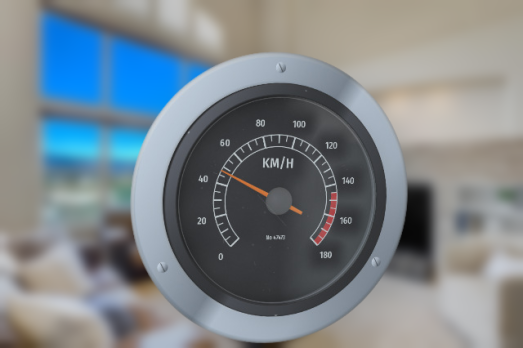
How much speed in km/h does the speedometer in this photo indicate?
47.5 km/h
